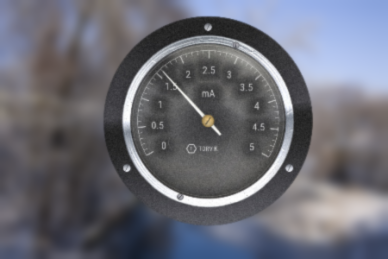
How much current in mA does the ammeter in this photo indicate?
1.6 mA
